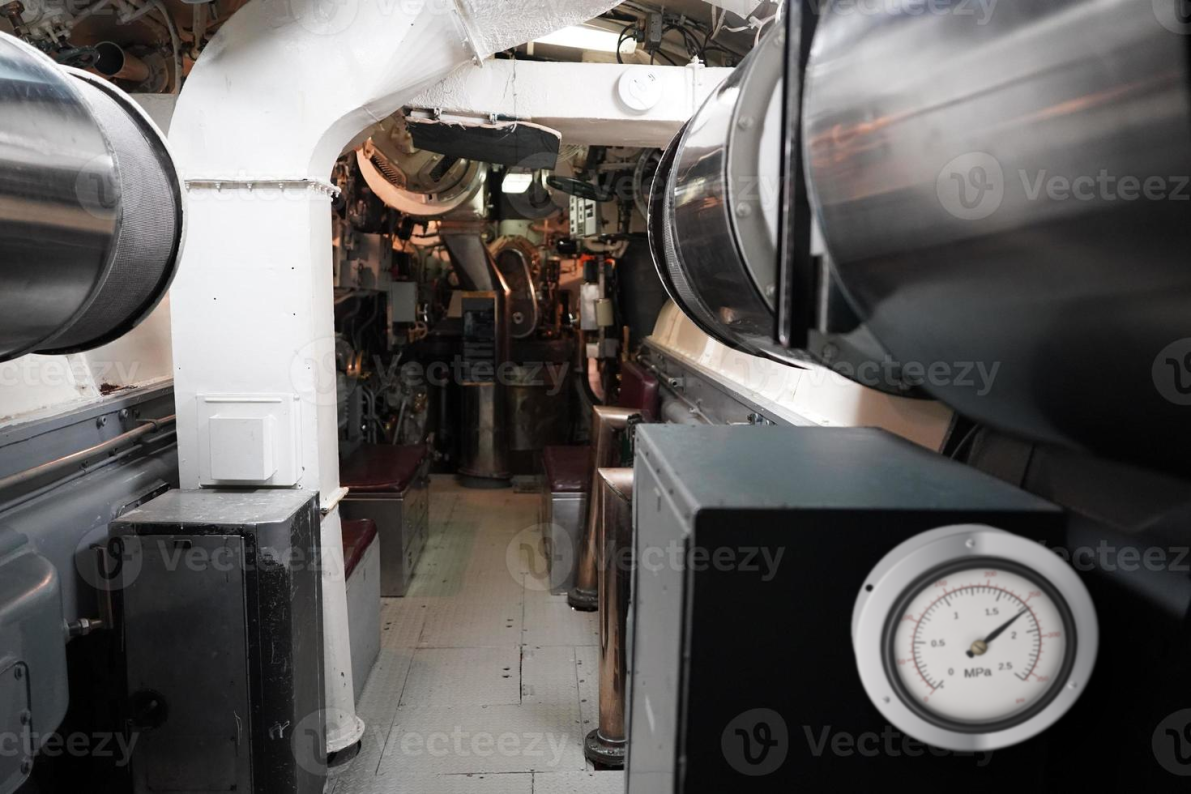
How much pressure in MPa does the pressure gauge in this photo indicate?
1.75 MPa
